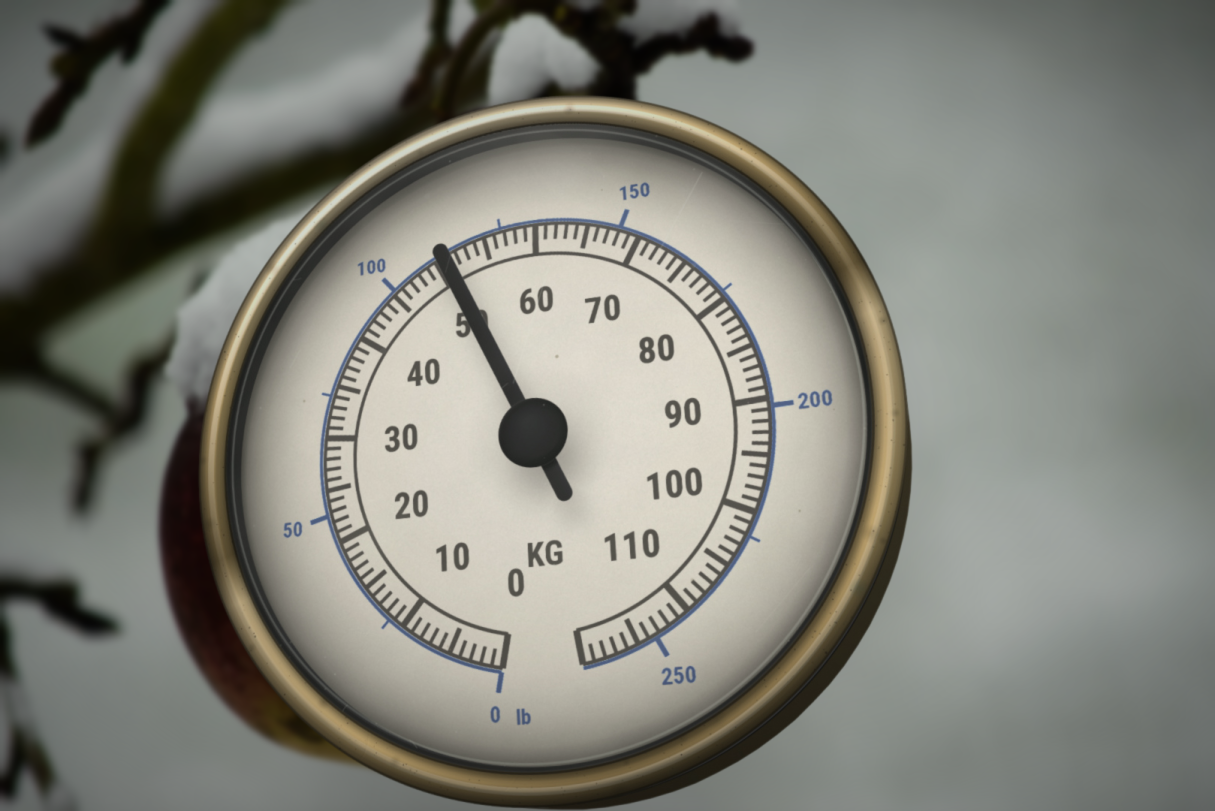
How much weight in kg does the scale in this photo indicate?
51 kg
